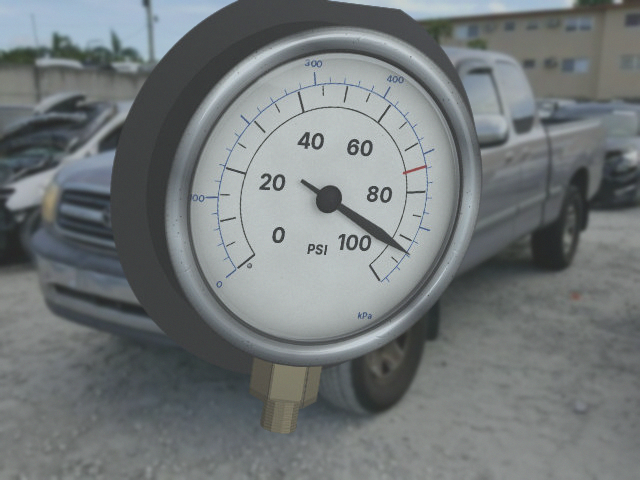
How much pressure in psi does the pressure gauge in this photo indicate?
92.5 psi
